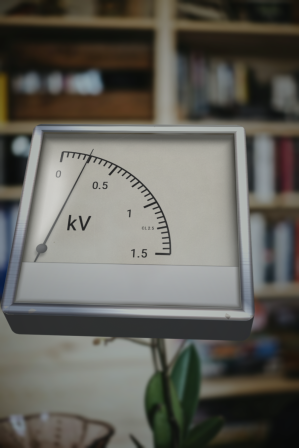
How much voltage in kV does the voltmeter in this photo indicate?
0.25 kV
